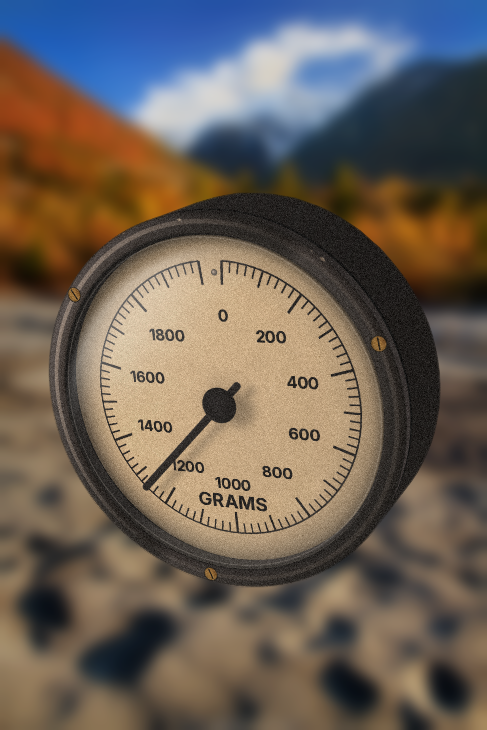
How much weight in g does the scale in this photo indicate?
1260 g
